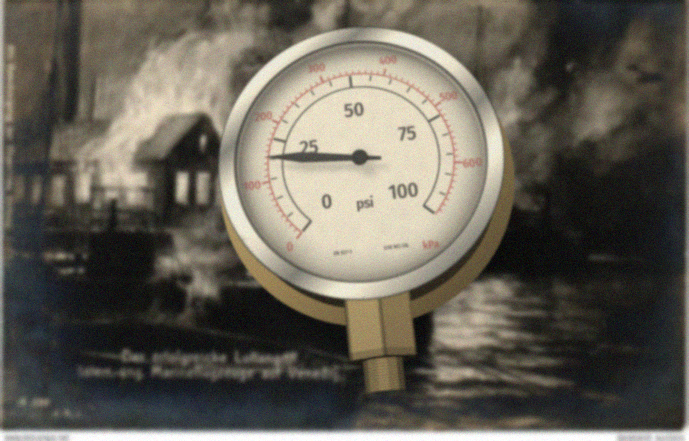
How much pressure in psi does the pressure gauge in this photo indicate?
20 psi
